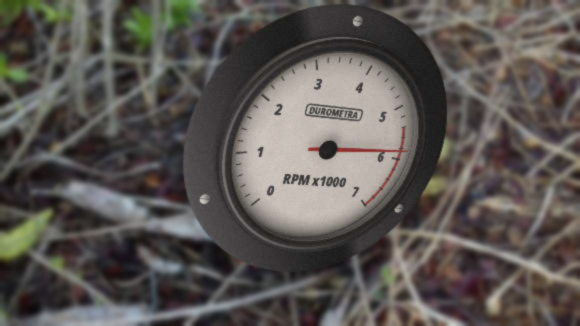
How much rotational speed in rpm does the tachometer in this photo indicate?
5800 rpm
